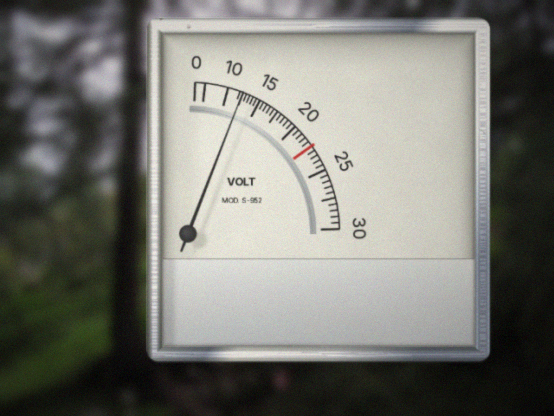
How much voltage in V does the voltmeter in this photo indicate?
12.5 V
